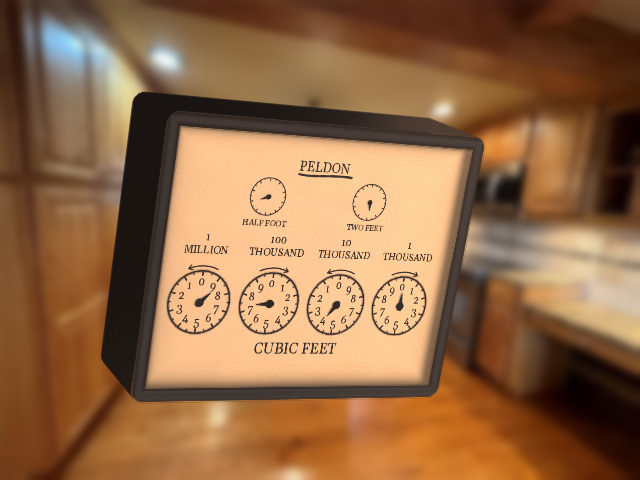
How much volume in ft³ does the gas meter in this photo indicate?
874000 ft³
